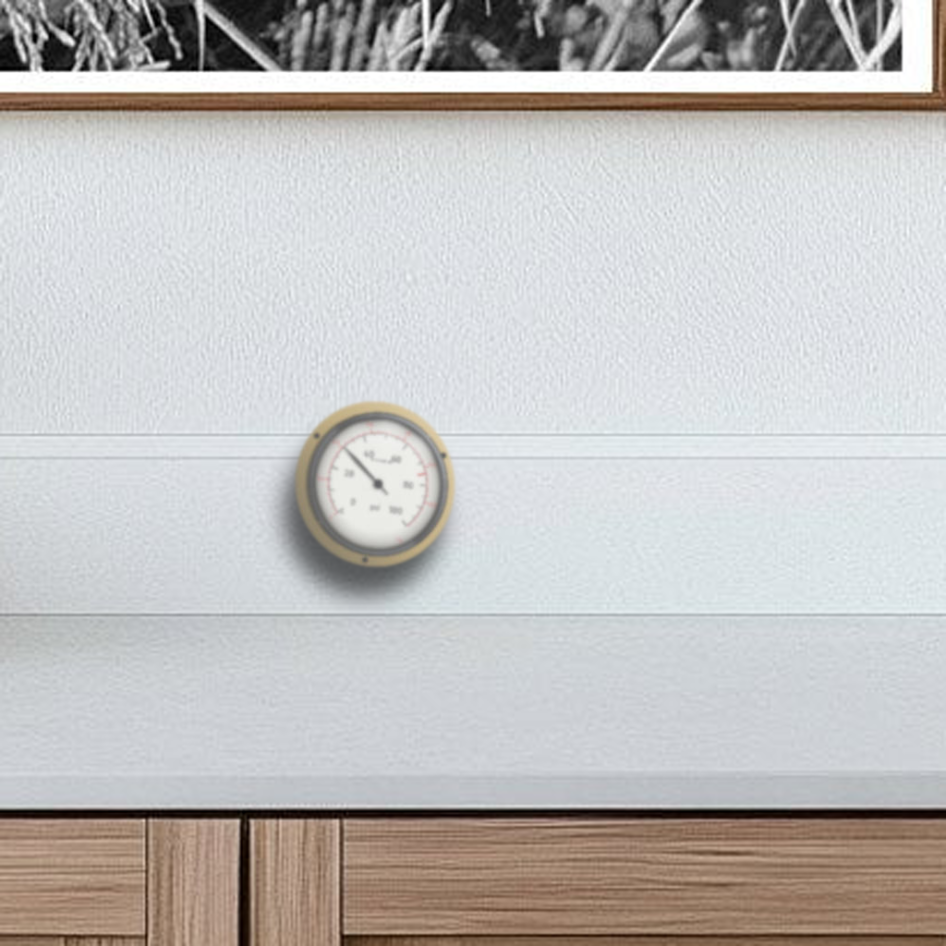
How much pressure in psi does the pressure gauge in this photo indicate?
30 psi
